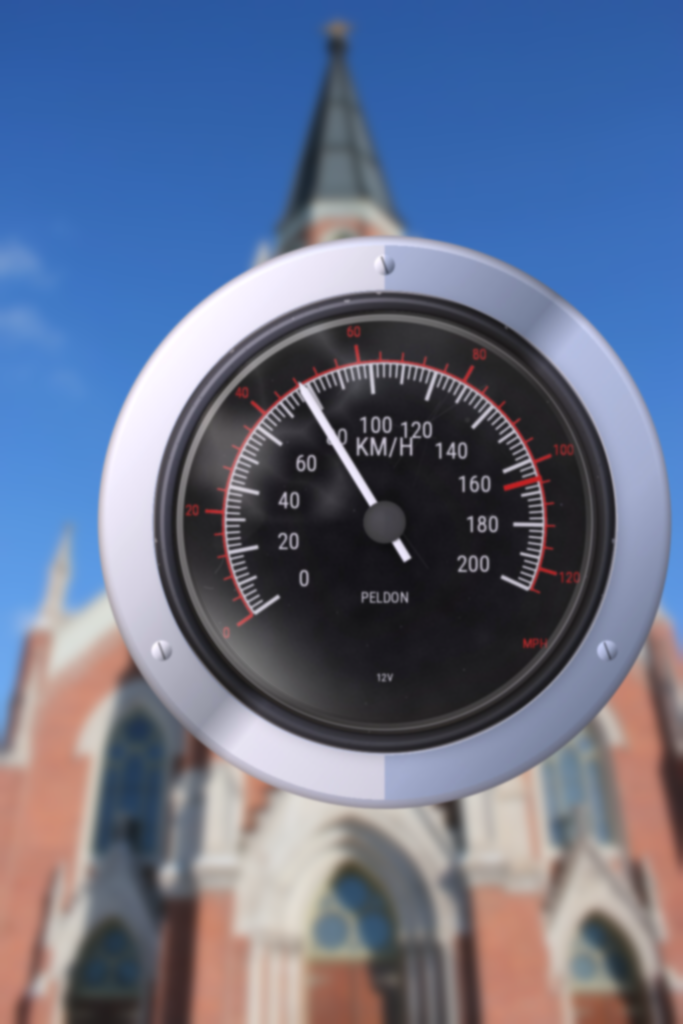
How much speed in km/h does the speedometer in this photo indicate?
78 km/h
